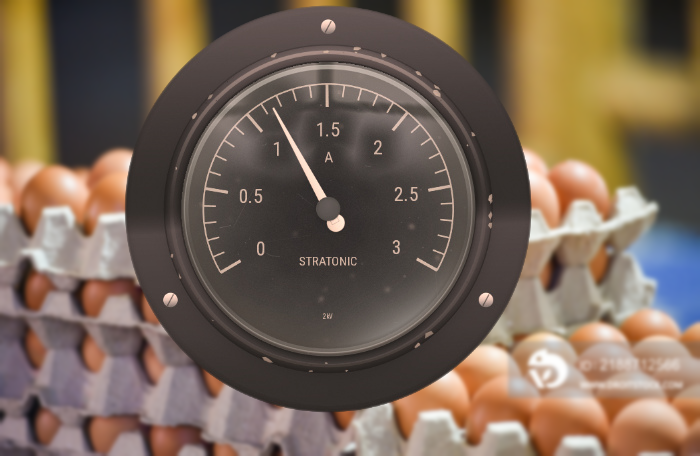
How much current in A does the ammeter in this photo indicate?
1.15 A
